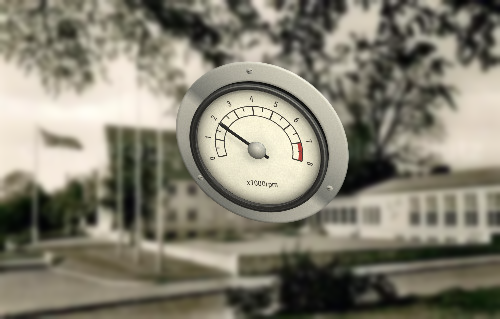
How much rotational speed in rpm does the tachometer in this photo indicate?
2000 rpm
